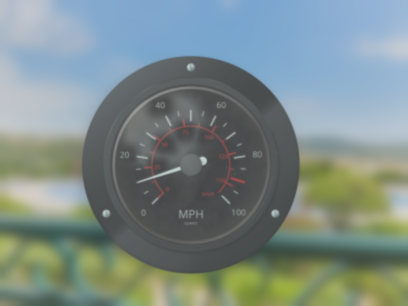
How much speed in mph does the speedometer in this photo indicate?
10 mph
